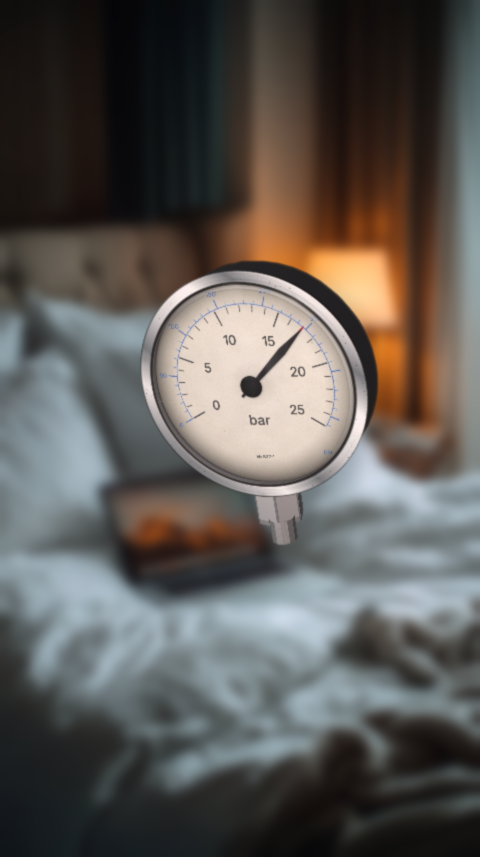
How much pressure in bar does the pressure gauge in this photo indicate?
17 bar
